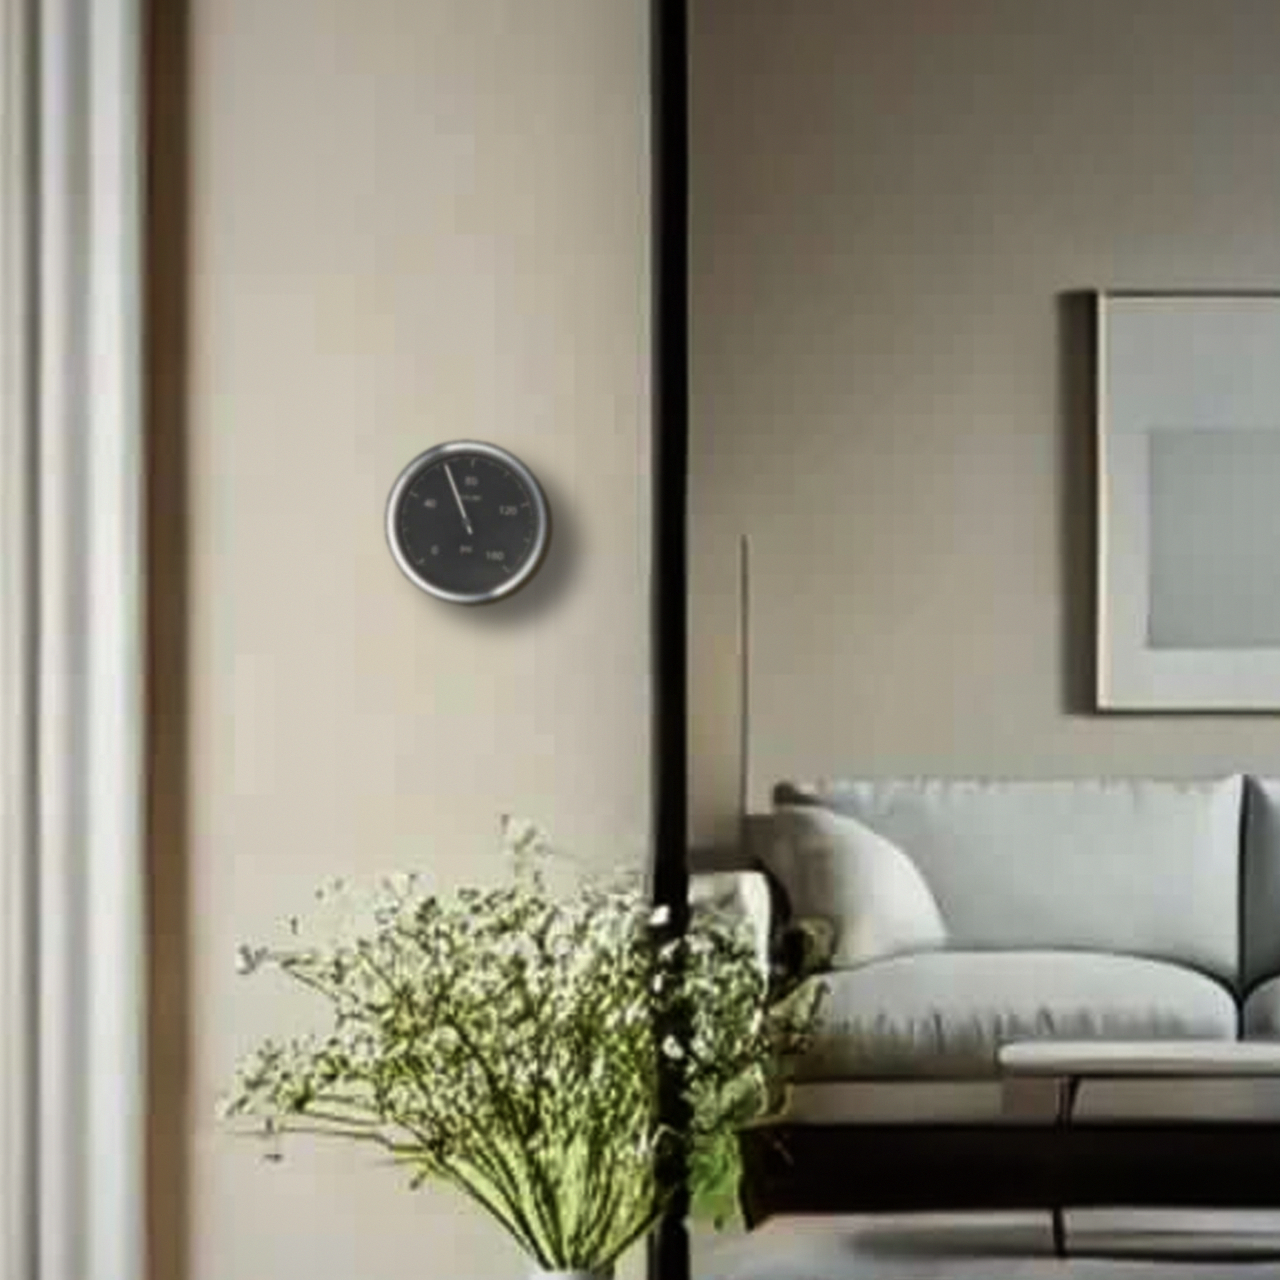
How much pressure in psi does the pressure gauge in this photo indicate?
65 psi
